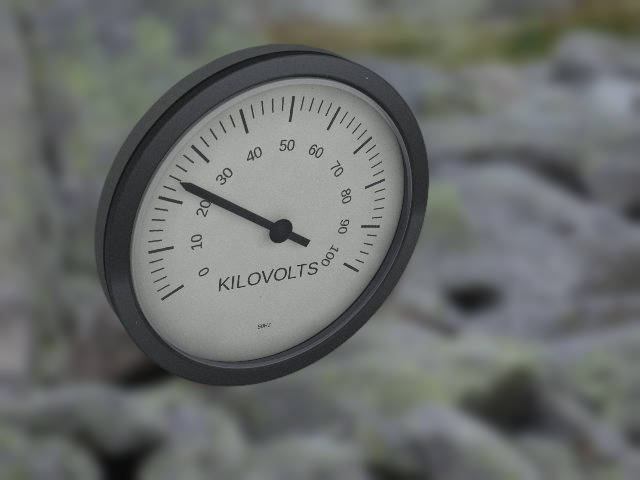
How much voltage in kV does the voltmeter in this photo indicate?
24 kV
